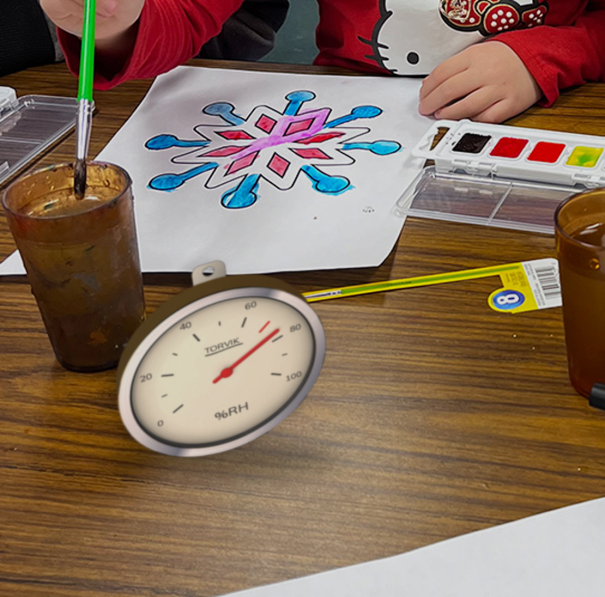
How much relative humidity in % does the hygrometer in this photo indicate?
75 %
